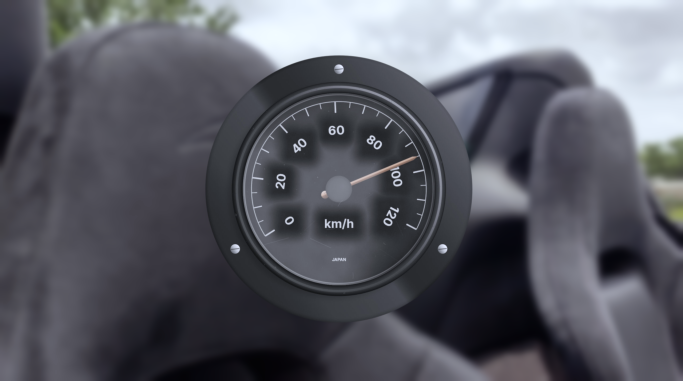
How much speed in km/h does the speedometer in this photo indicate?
95 km/h
